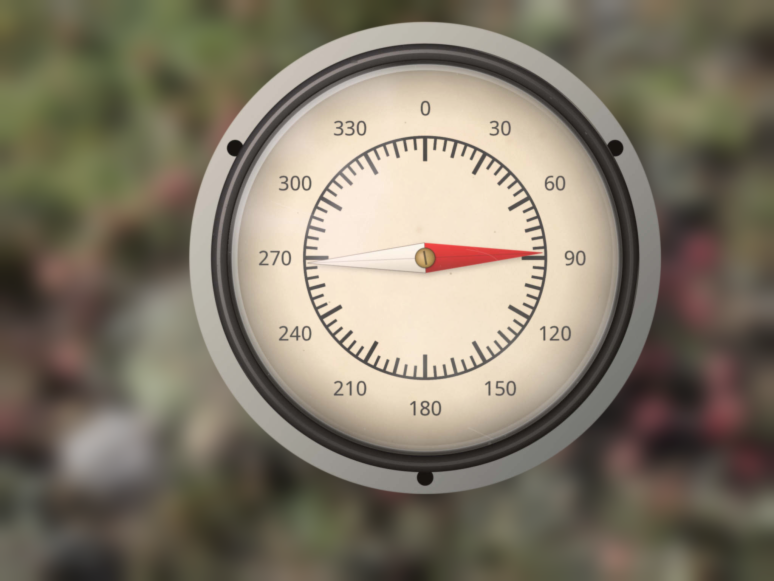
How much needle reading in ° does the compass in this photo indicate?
87.5 °
